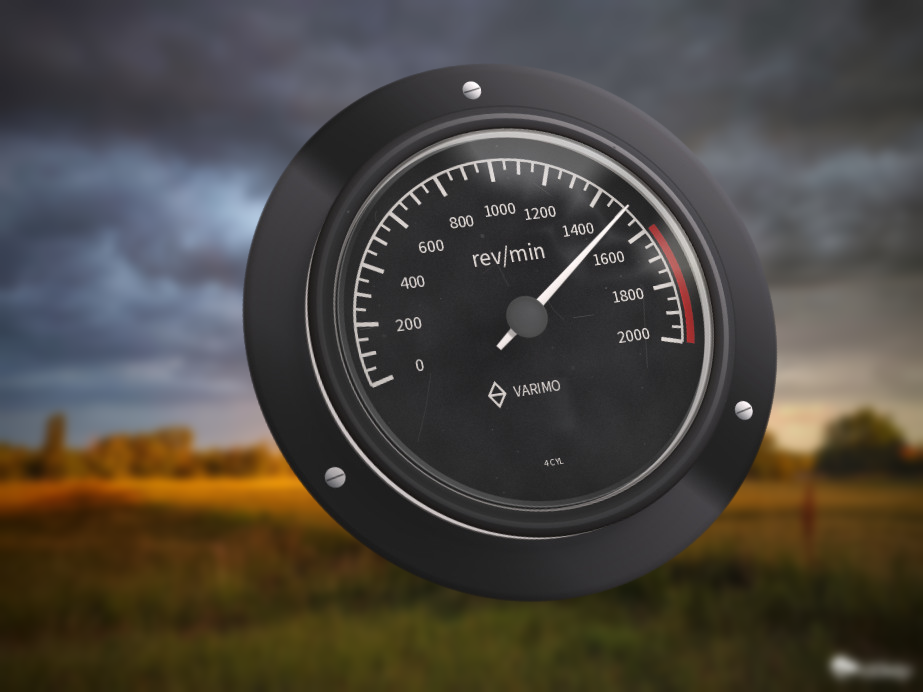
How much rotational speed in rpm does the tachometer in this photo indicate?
1500 rpm
